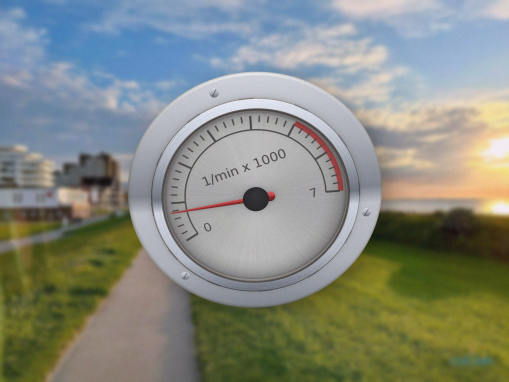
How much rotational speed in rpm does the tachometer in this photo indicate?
800 rpm
